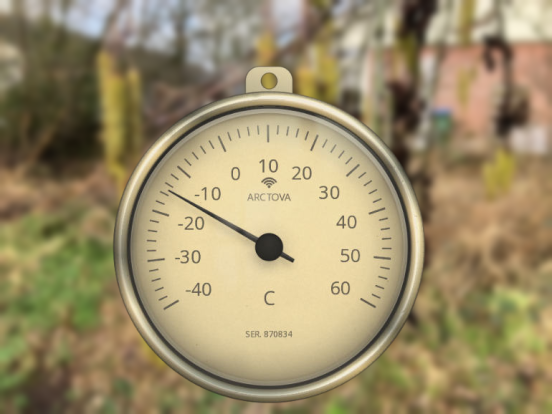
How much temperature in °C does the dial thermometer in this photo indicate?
-15 °C
